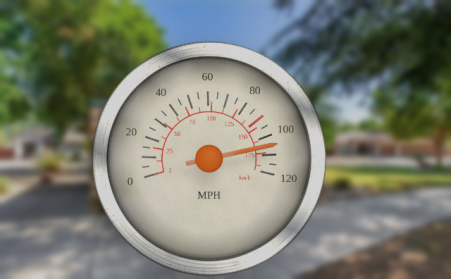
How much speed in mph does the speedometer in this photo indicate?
105 mph
